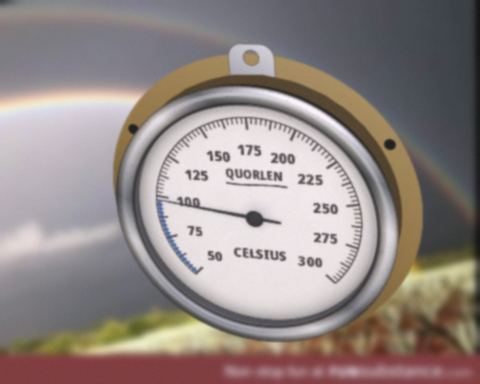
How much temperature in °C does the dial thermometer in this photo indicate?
100 °C
